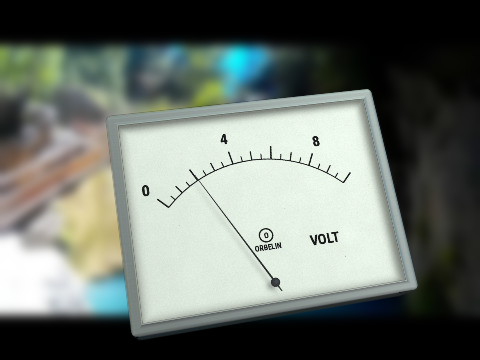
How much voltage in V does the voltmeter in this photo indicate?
2 V
